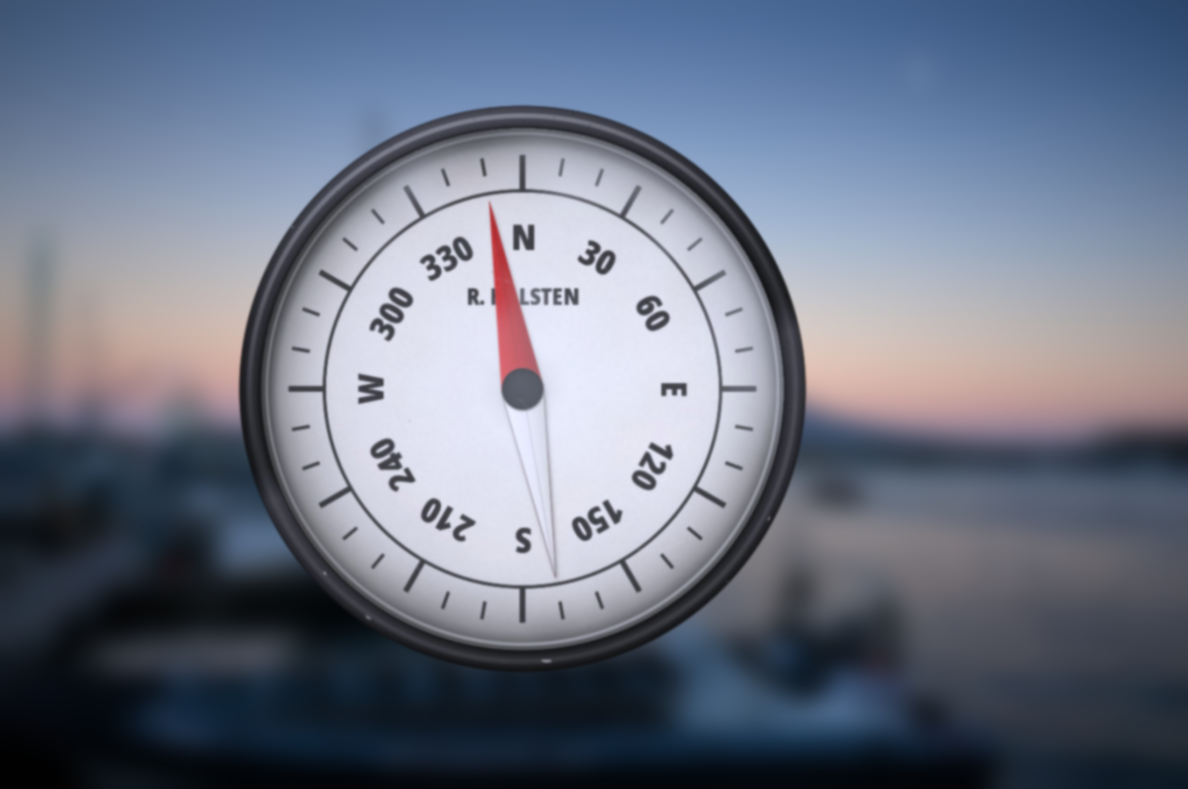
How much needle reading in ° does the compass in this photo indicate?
350 °
